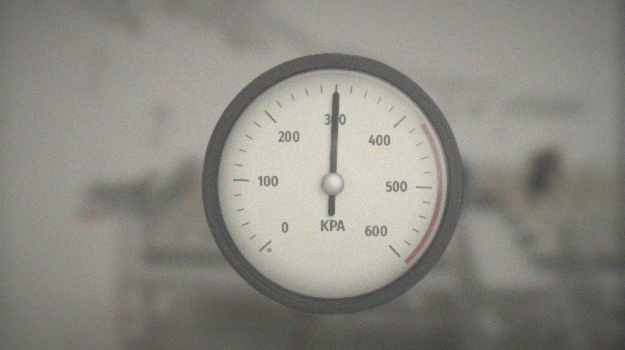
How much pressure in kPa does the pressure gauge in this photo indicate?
300 kPa
